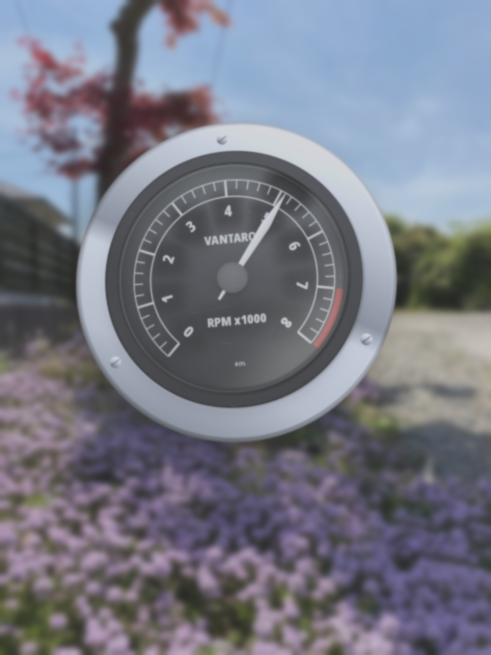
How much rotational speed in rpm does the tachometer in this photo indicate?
5100 rpm
